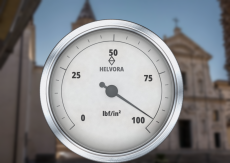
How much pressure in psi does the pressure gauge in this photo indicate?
95 psi
